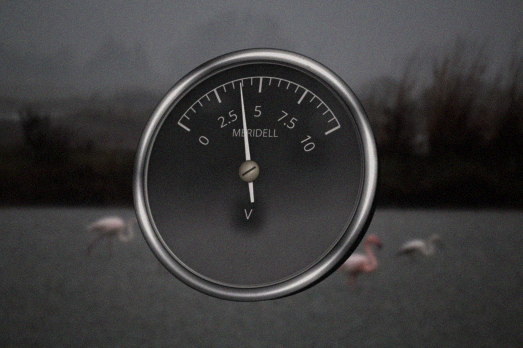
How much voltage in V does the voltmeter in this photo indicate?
4 V
